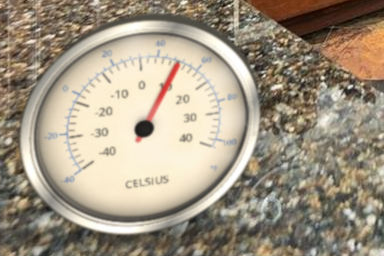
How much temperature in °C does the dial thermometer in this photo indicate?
10 °C
